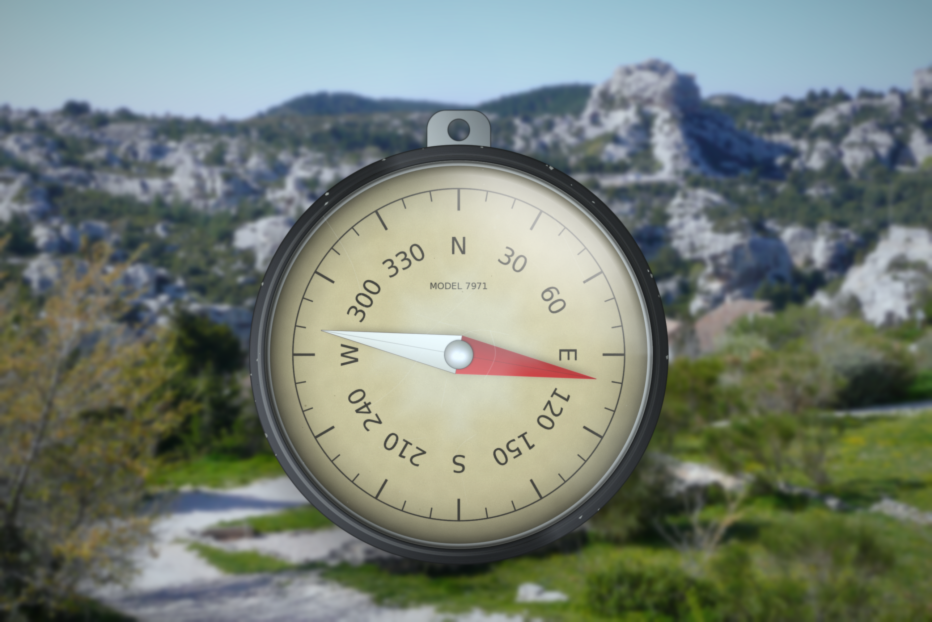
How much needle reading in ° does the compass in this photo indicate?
100 °
